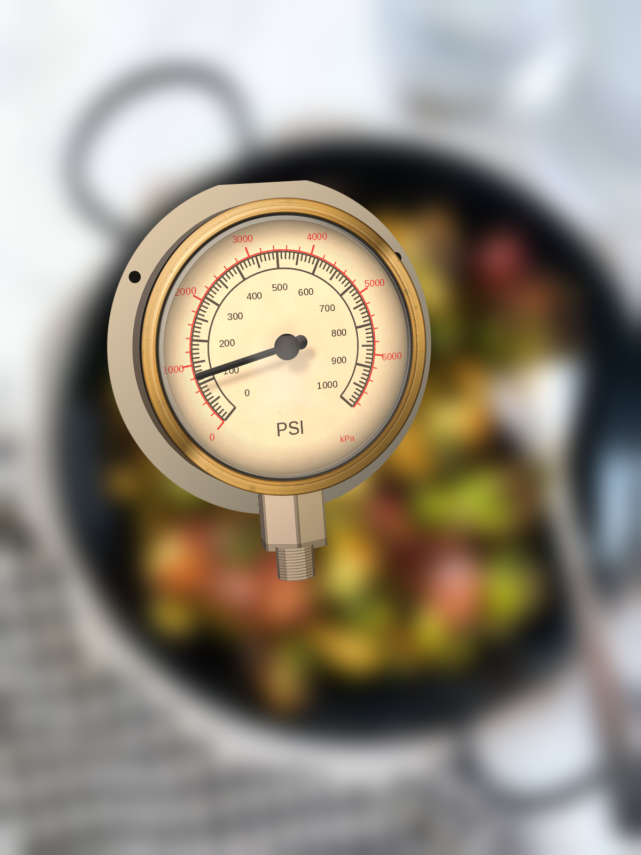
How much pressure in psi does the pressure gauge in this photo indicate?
120 psi
